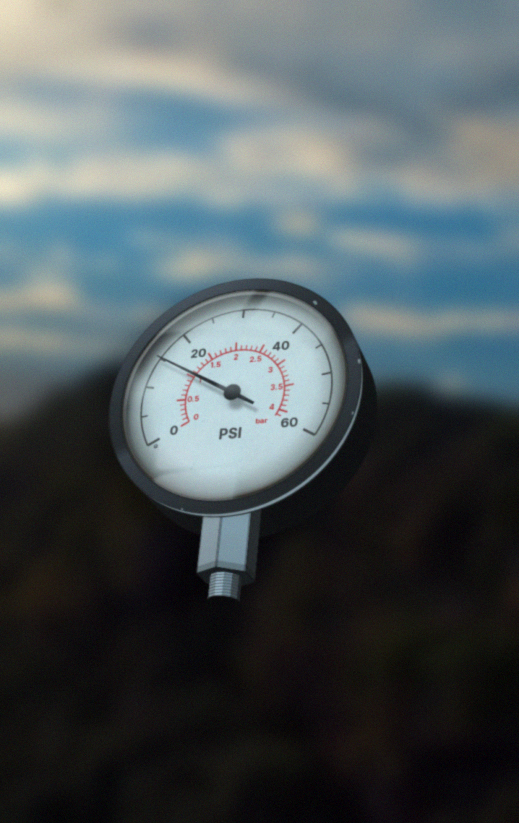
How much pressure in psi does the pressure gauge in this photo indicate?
15 psi
